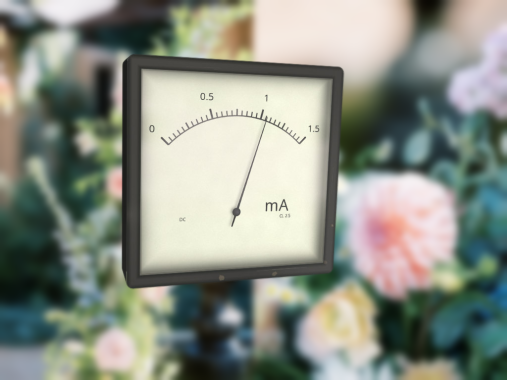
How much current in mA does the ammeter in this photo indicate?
1.05 mA
